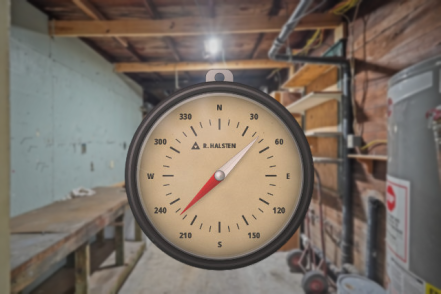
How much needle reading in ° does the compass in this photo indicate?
225 °
